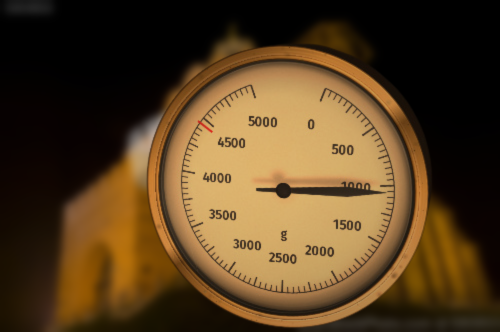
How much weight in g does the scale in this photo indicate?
1050 g
